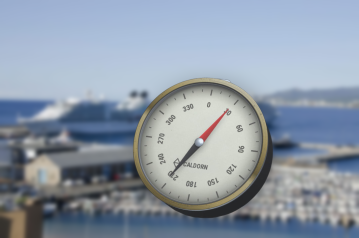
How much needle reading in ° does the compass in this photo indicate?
30 °
